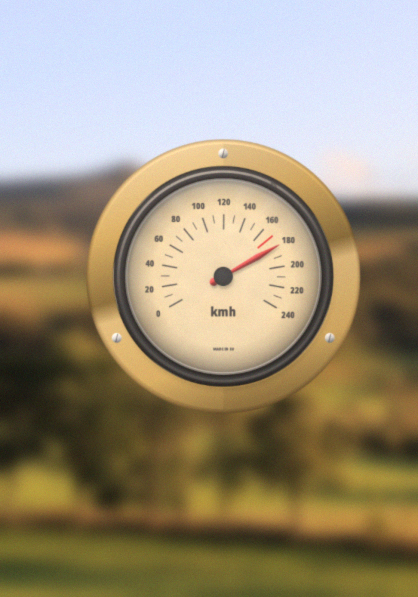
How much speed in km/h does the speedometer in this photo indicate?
180 km/h
